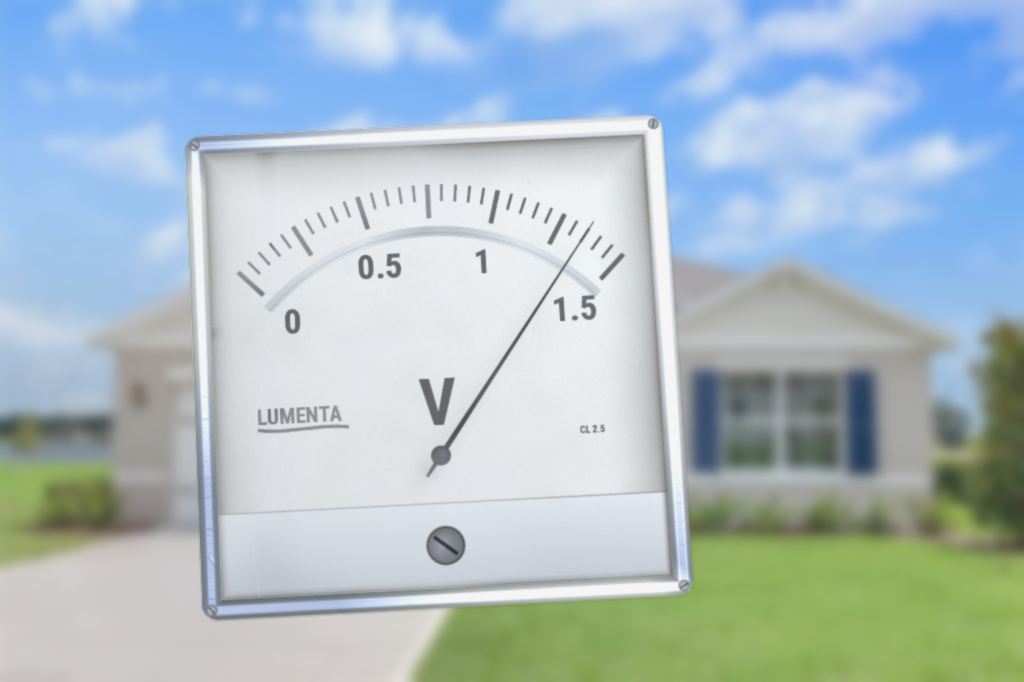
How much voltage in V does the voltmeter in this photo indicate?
1.35 V
